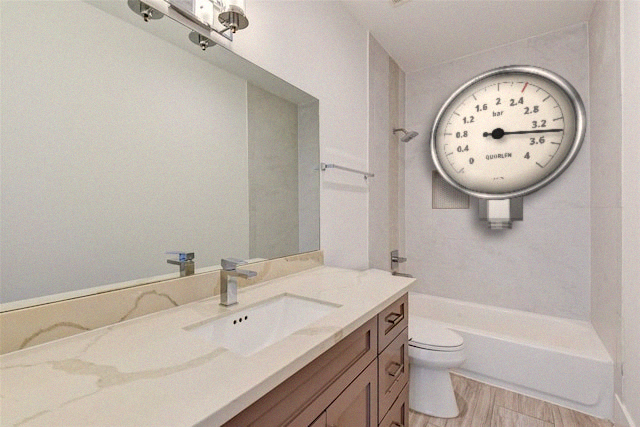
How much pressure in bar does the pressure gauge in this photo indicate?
3.4 bar
